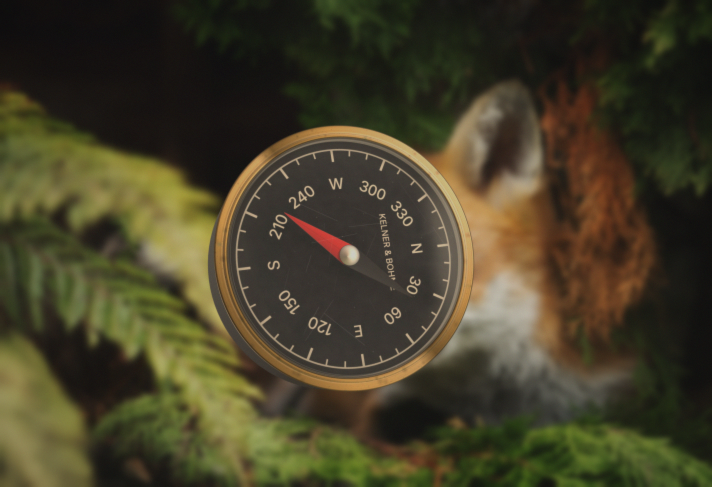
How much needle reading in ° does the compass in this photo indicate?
220 °
